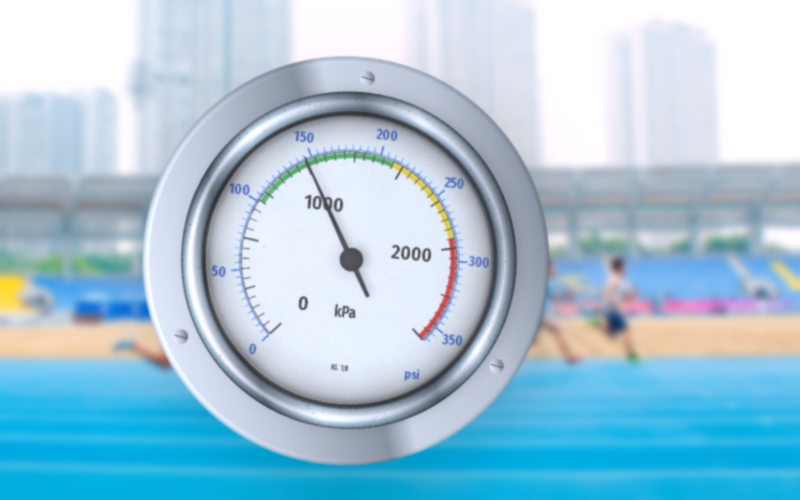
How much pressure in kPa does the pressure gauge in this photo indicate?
1000 kPa
